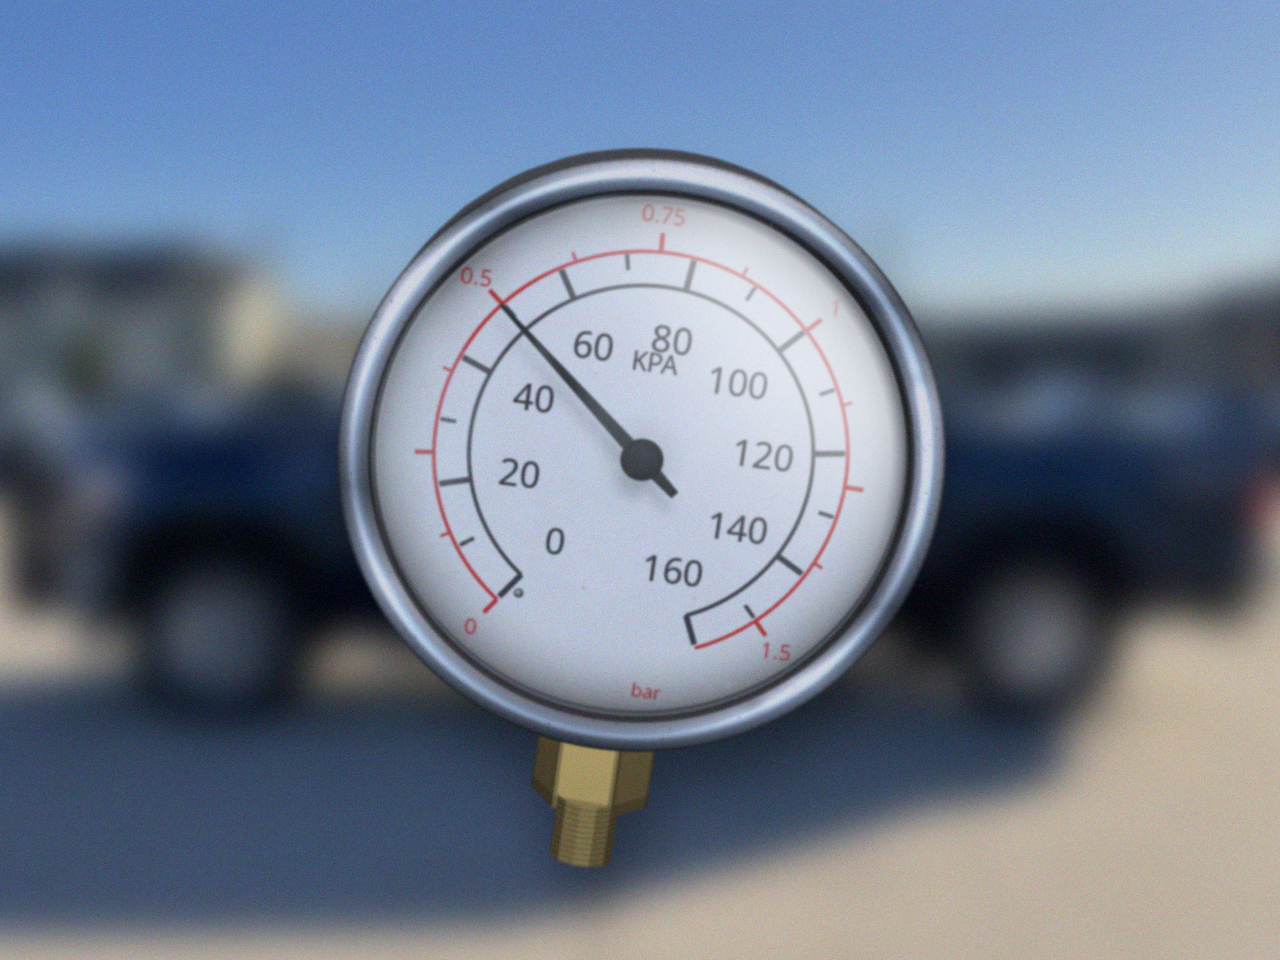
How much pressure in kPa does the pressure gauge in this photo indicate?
50 kPa
